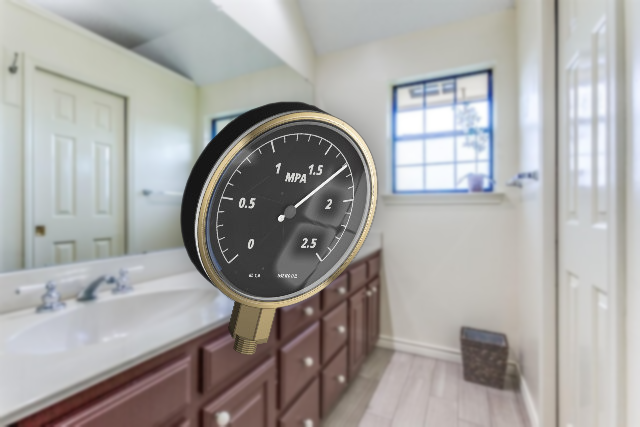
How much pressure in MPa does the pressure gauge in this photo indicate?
1.7 MPa
